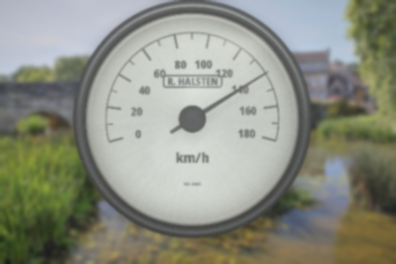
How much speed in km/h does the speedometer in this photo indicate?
140 km/h
